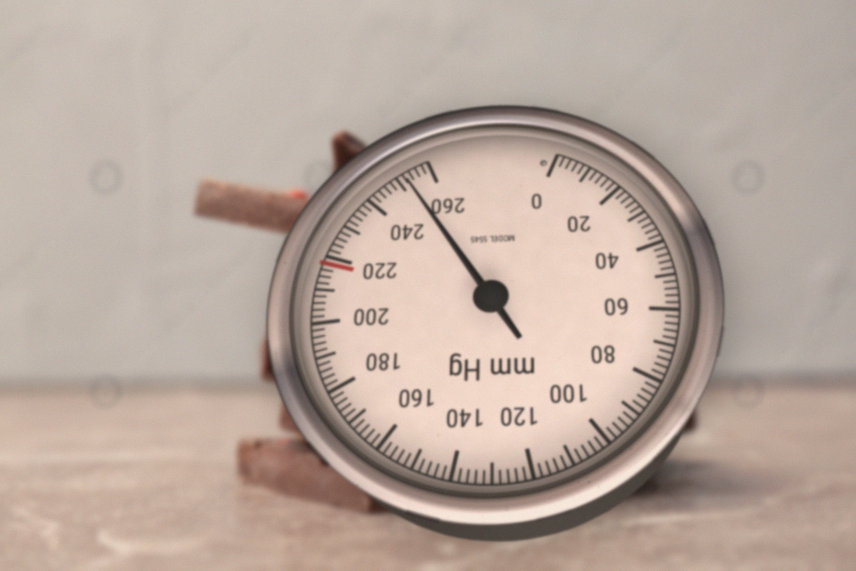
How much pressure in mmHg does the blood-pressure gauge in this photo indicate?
252 mmHg
